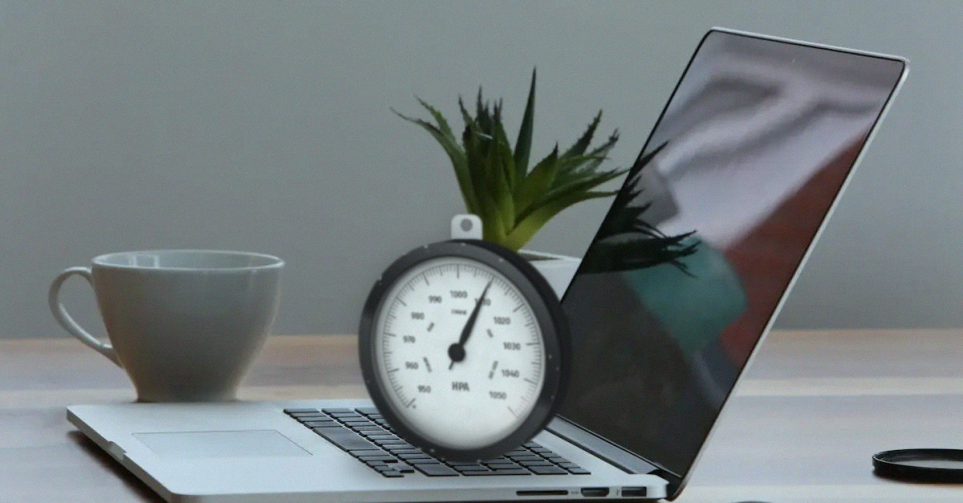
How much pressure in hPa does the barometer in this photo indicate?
1010 hPa
